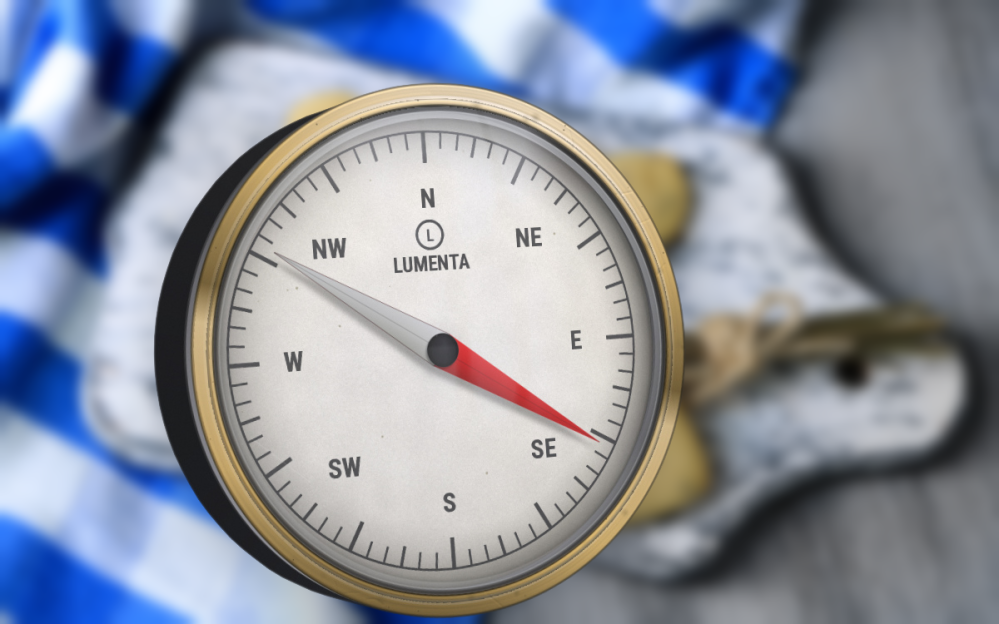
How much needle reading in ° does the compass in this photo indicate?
122.5 °
